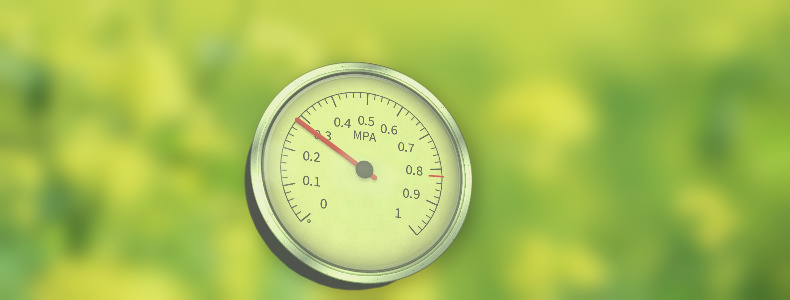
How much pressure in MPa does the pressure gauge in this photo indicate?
0.28 MPa
